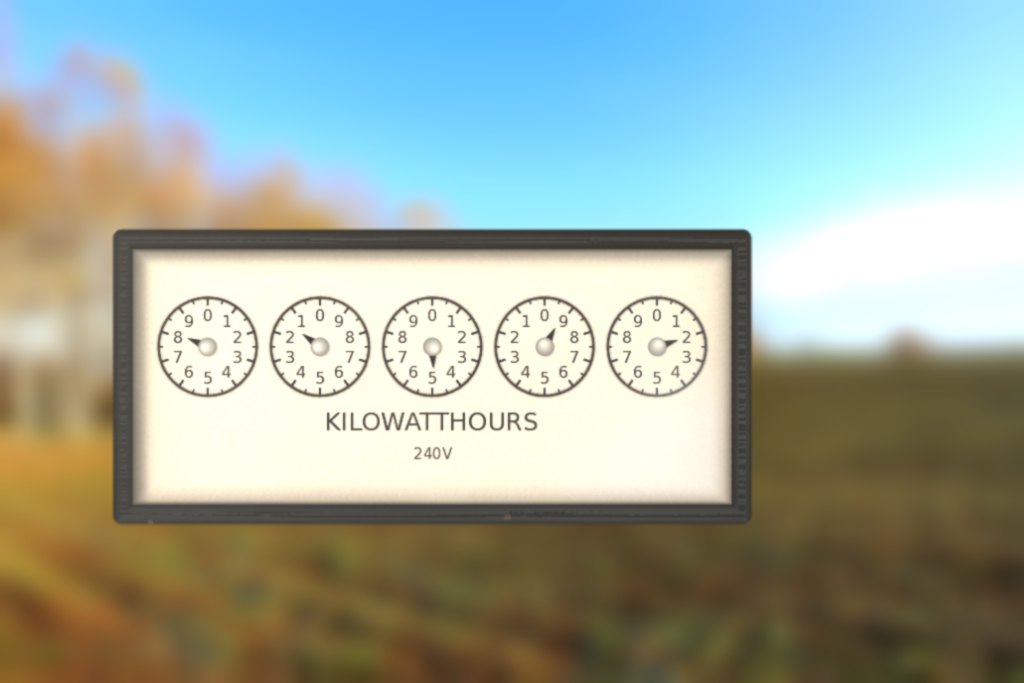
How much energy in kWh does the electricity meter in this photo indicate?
81492 kWh
